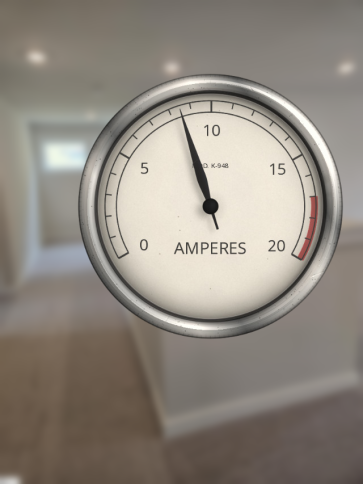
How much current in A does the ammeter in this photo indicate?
8.5 A
